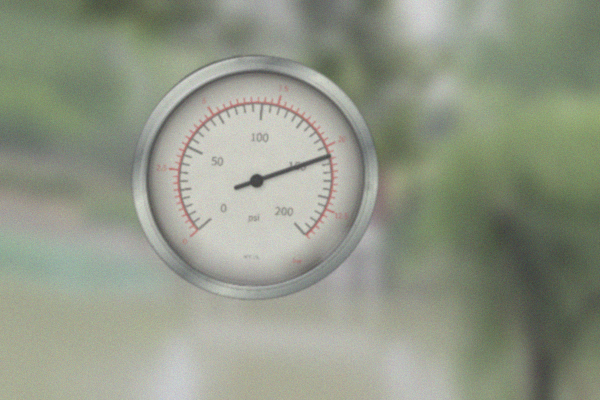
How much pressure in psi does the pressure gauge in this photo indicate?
150 psi
